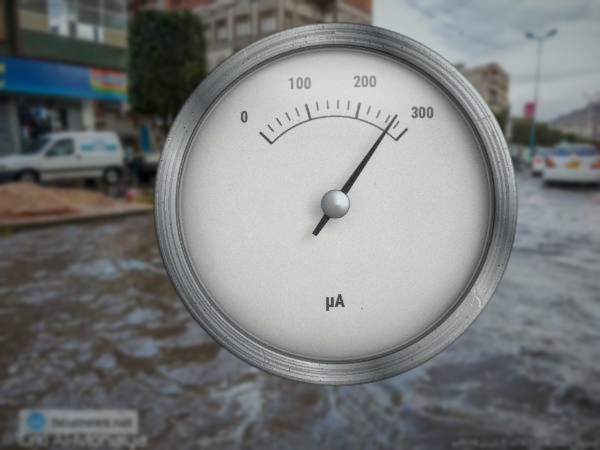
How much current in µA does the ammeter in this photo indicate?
270 µA
